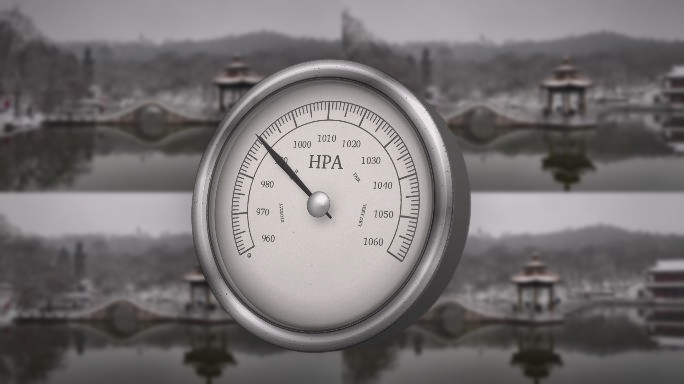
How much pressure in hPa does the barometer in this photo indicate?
990 hPa
